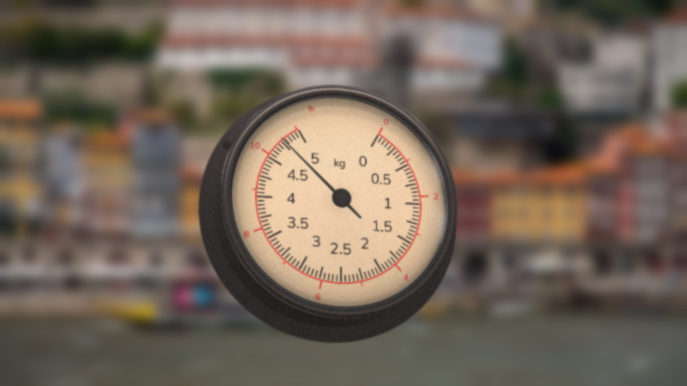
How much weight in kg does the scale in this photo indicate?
4.75 kg
